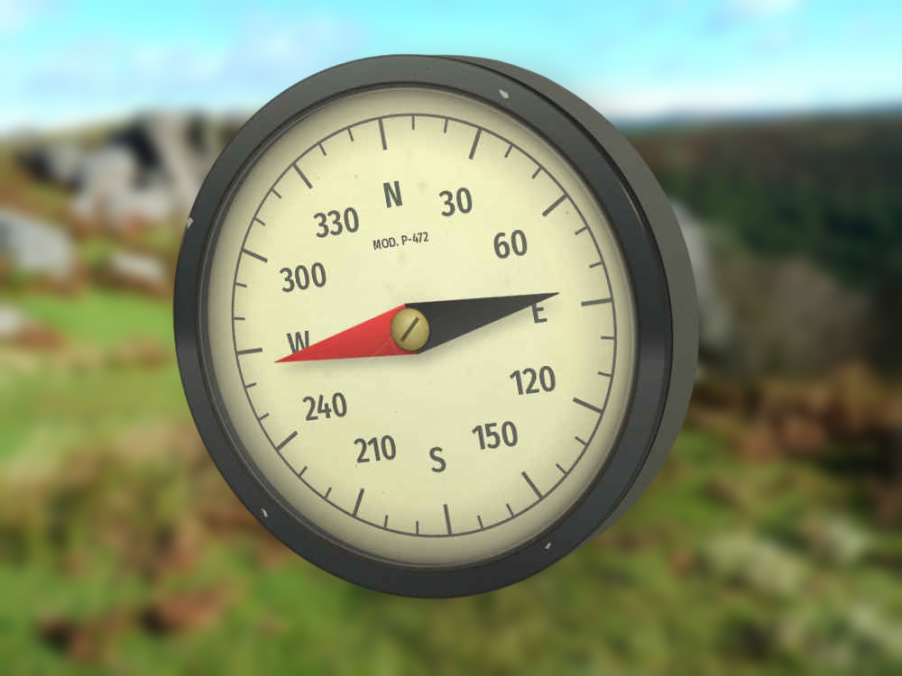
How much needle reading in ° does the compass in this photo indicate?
265 °
